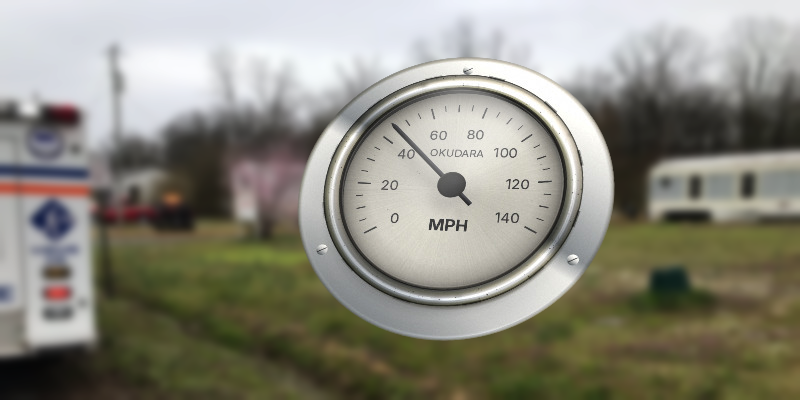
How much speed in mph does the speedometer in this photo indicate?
45 mph
